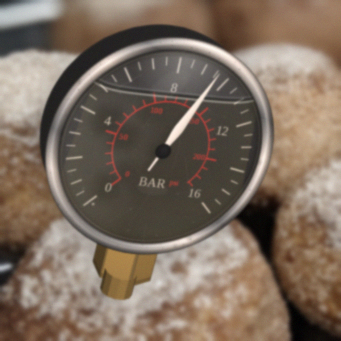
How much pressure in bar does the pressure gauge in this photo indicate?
9.5 bar
